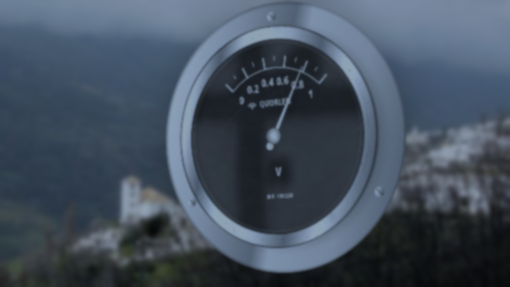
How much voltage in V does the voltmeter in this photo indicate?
0.8 V
